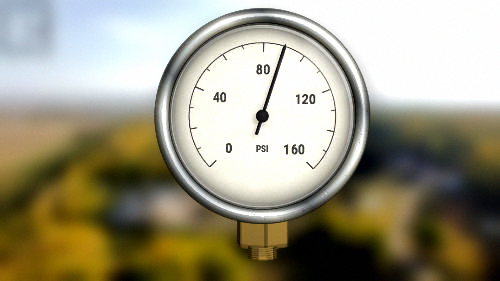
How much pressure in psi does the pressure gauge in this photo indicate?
90 psi
